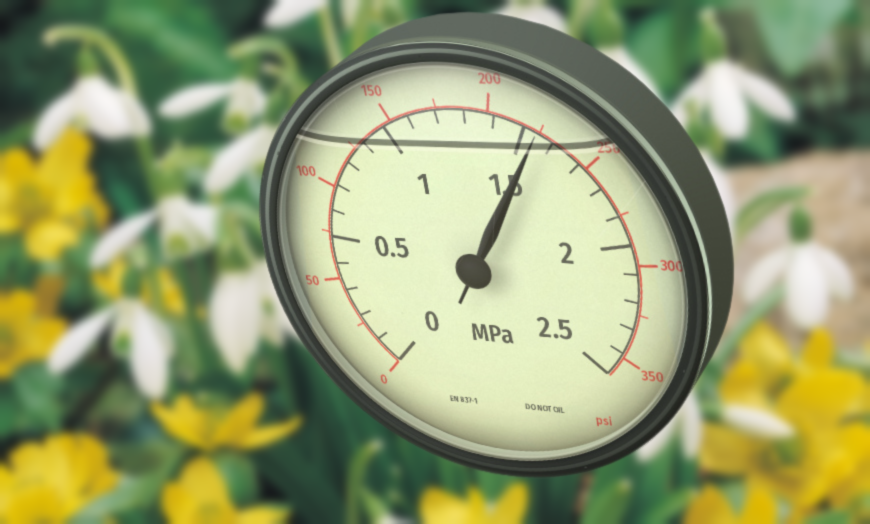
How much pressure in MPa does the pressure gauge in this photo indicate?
1.55 MPa
